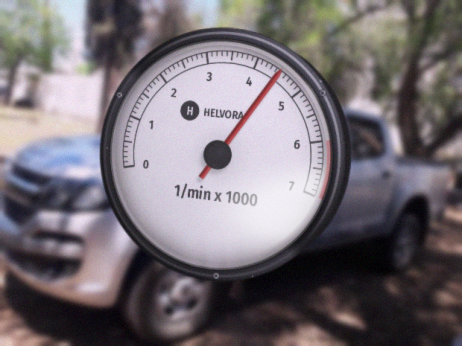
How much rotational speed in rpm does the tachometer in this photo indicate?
4500 rpm
